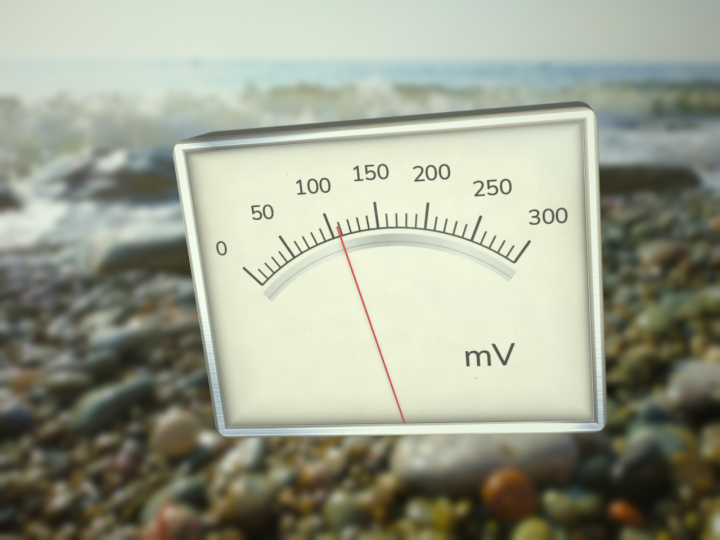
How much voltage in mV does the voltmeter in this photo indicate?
110 mV
